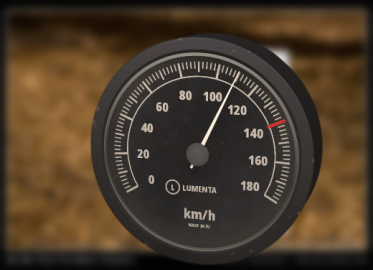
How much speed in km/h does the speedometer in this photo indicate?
110 km/h
